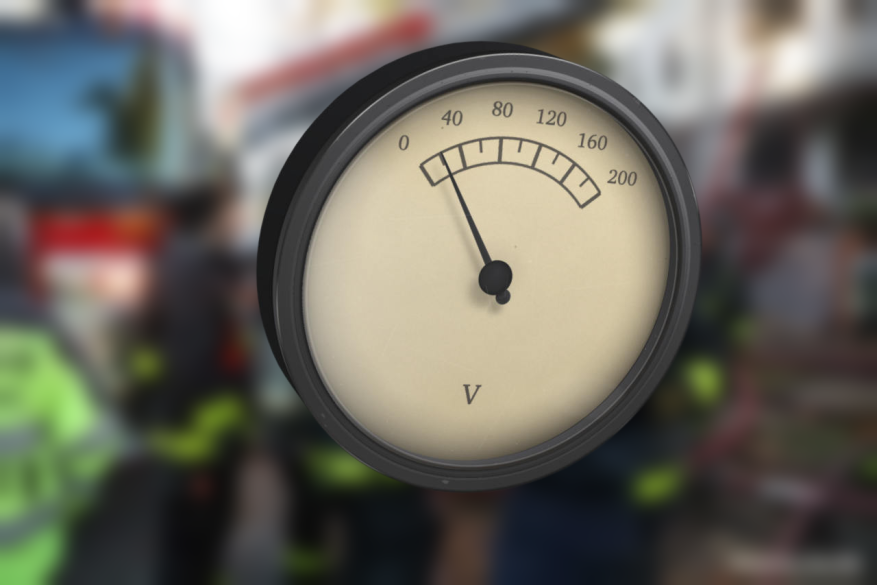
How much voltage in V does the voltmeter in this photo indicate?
20 V
